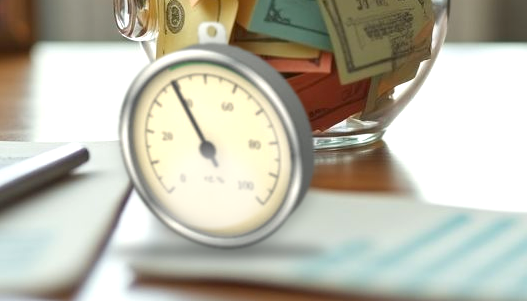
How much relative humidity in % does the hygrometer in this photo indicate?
40 %
